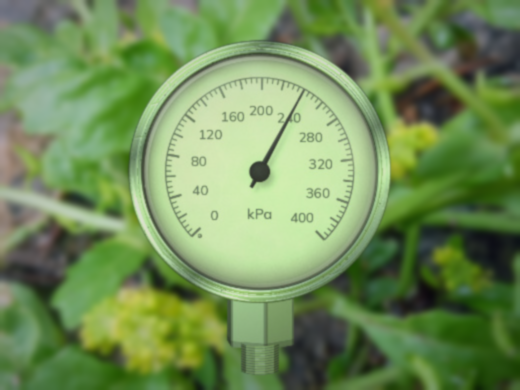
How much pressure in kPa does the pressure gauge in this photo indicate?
240 kPa
